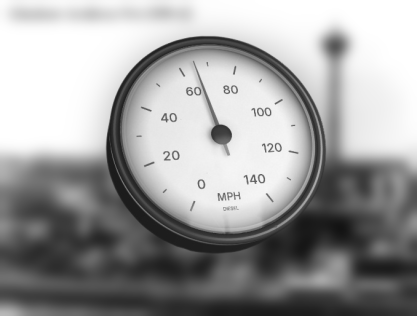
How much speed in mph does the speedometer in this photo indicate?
65 mph
